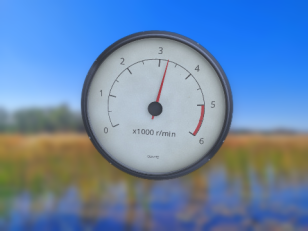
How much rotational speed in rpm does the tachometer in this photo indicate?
3250 rpm
